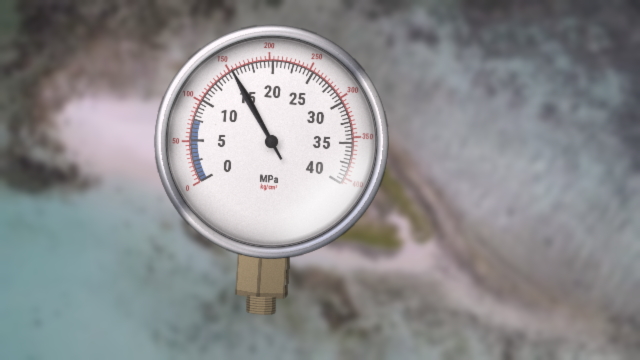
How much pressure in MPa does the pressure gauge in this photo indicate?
15 MPa
